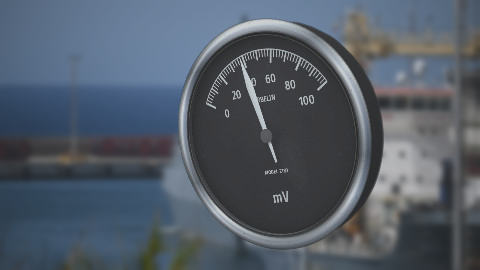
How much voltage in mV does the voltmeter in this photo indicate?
40 mV
